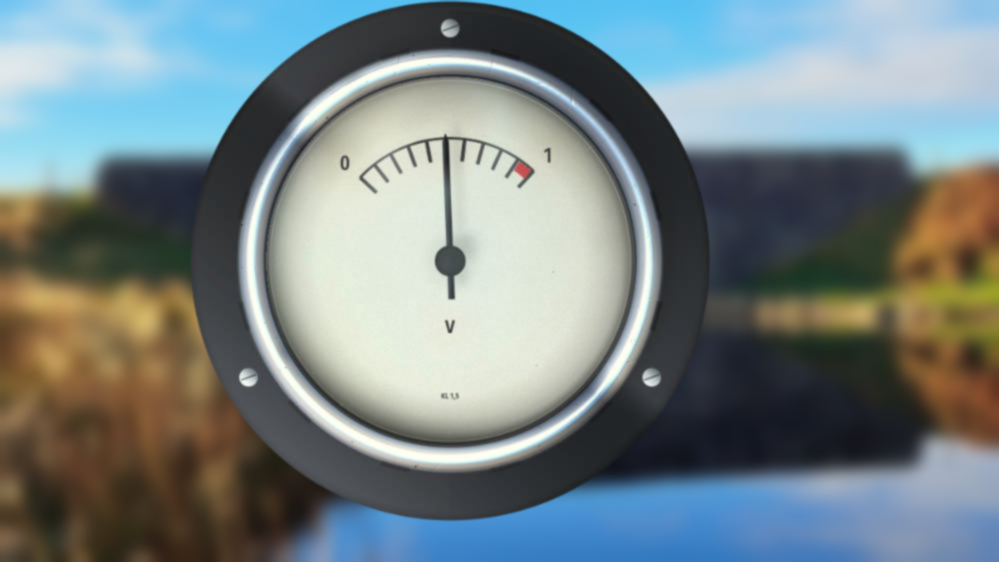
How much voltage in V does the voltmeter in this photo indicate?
0.5 V
